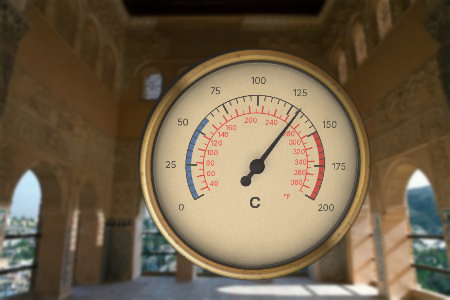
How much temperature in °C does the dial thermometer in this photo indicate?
130 °C
